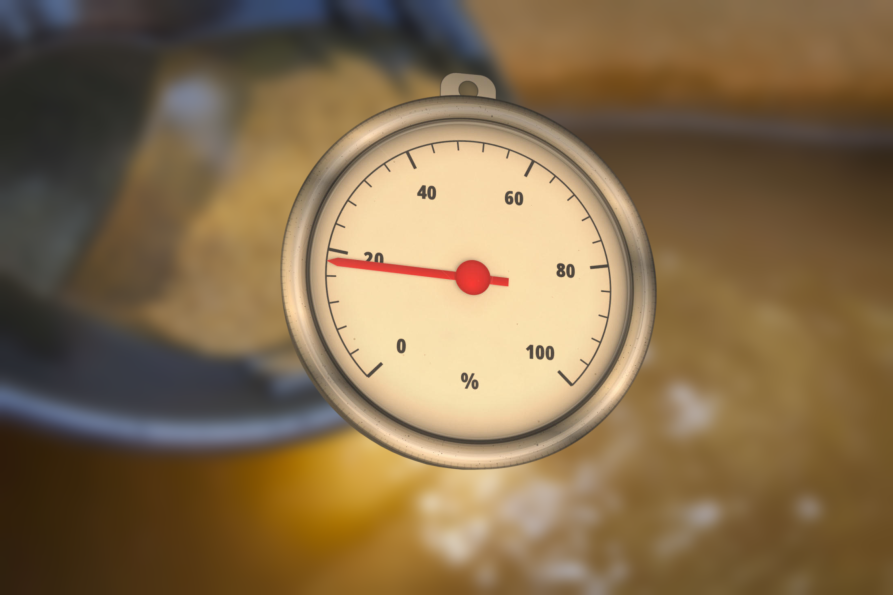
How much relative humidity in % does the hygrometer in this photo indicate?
18 %
